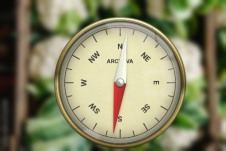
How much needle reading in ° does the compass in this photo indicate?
187.5 °
